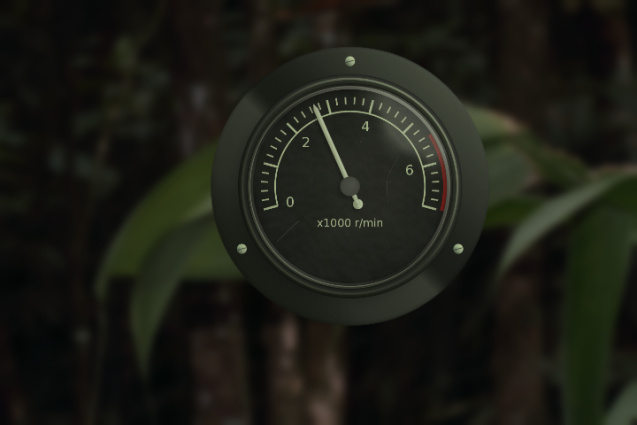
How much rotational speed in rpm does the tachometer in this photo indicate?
2700 rpm
